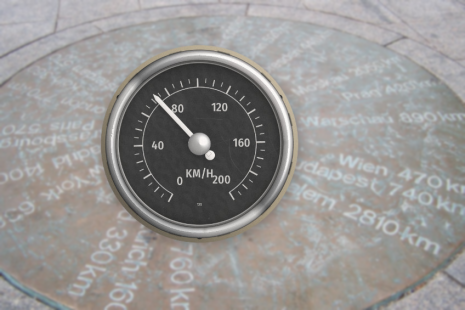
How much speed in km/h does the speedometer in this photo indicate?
72.5 km/h
